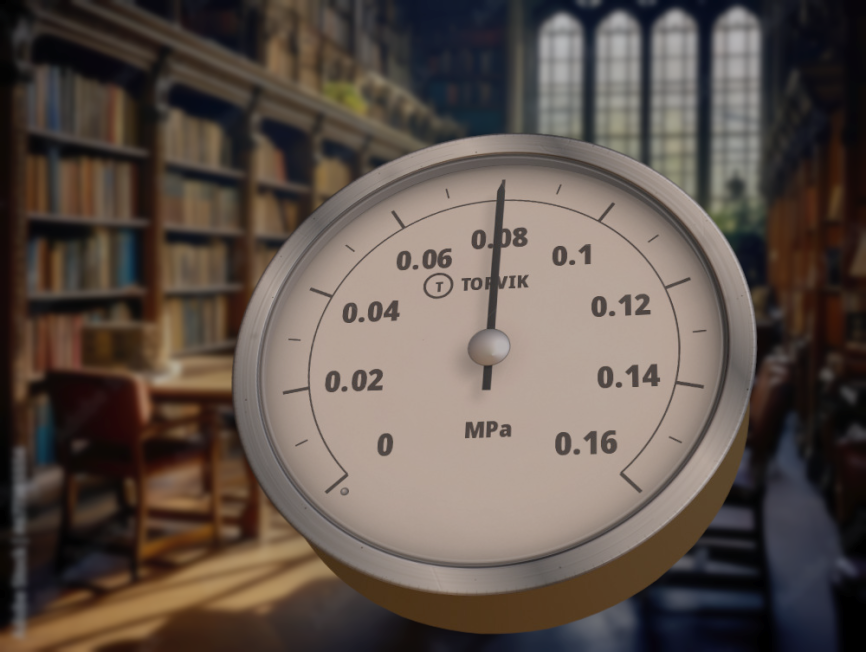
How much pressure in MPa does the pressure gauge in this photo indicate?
0.08 MPa
